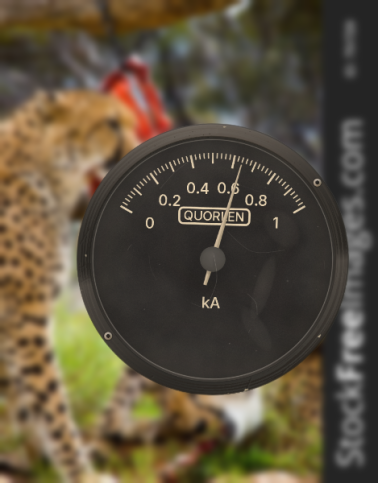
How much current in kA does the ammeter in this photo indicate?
0.64 kA
